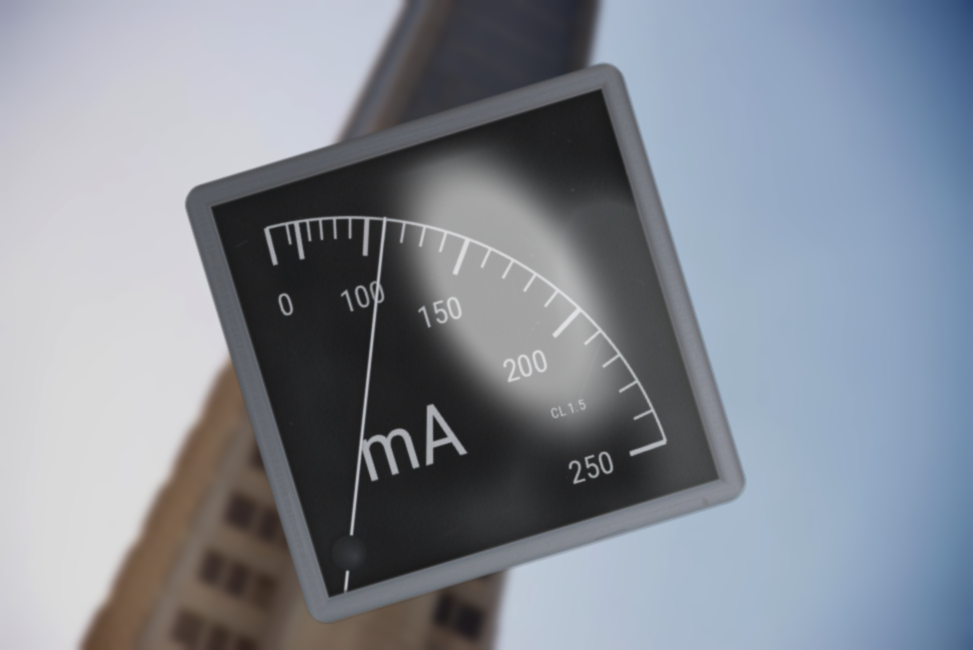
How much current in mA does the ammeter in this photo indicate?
110 mA
